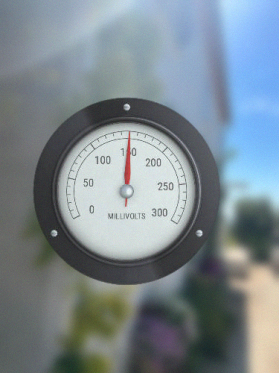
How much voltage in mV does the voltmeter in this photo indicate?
150 mV
